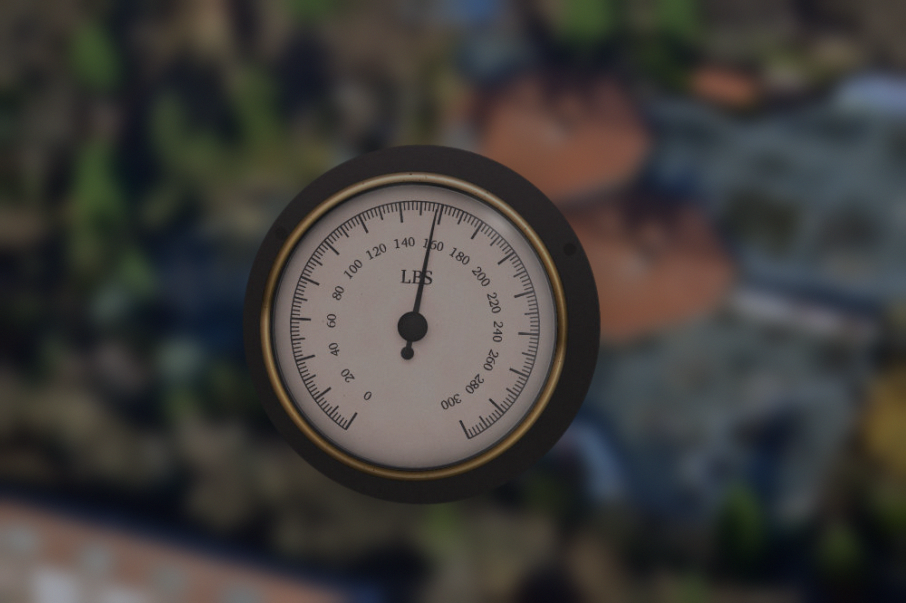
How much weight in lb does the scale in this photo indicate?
158 lb
